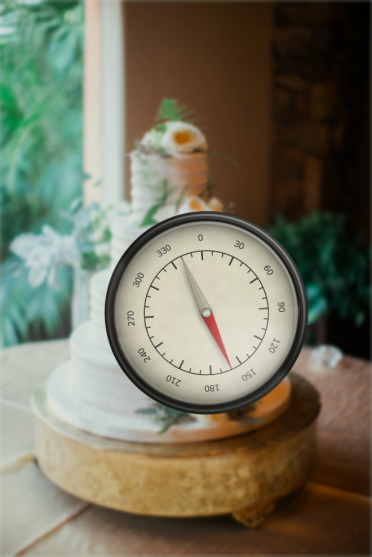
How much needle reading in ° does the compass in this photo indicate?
160 °
